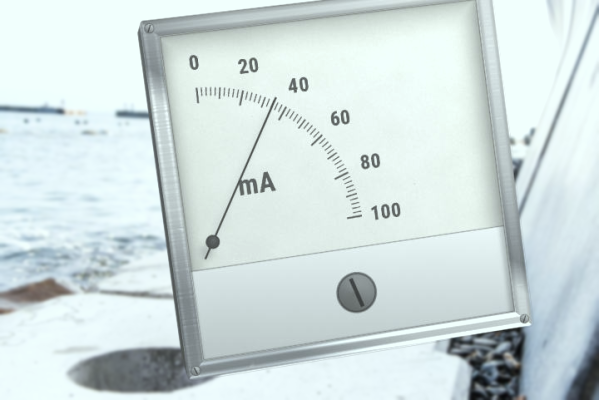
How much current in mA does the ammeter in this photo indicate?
34 mA
